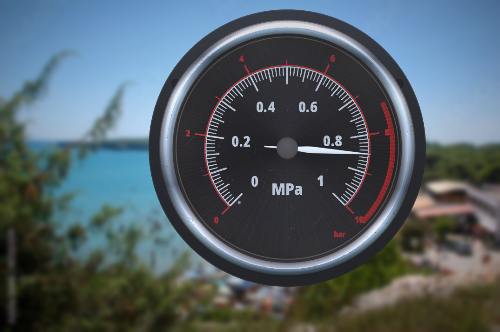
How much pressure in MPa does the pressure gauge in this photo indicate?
0.85 MPa
